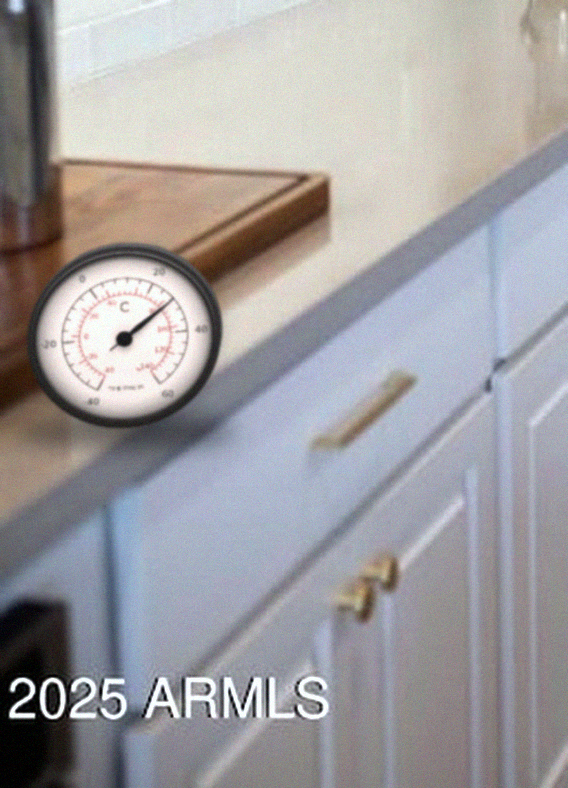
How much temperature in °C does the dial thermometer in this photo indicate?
28 °C
